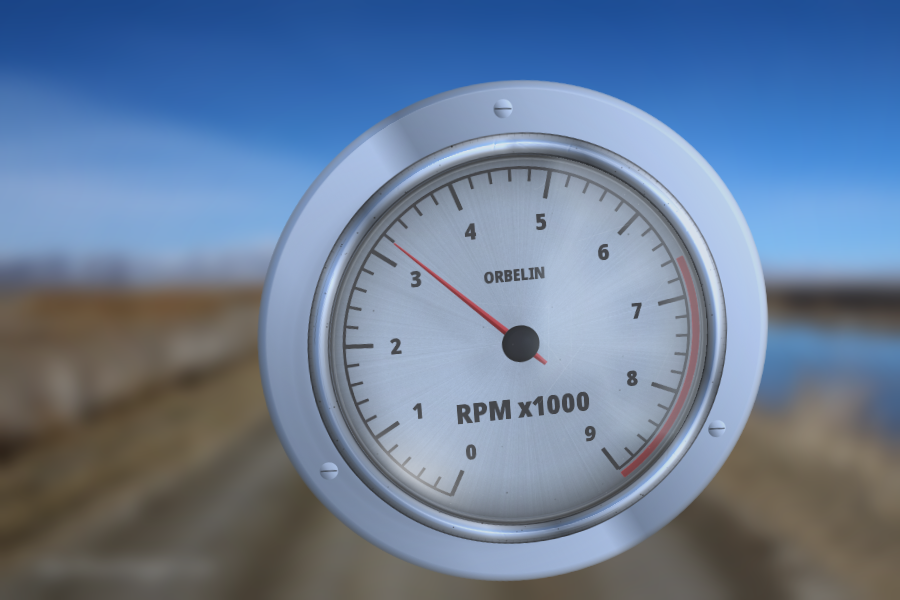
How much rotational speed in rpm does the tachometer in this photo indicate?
3200 rpm
